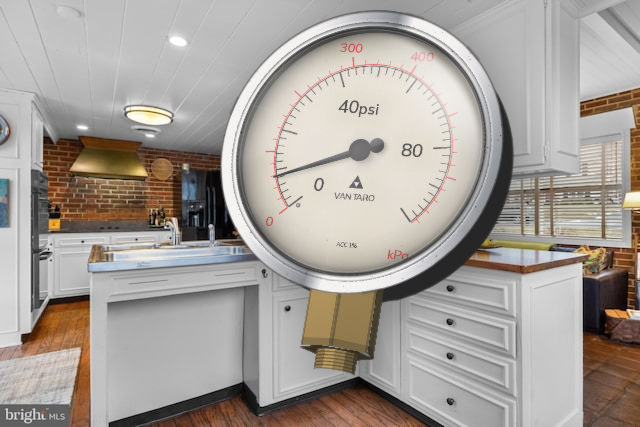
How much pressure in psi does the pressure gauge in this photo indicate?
8 psi
